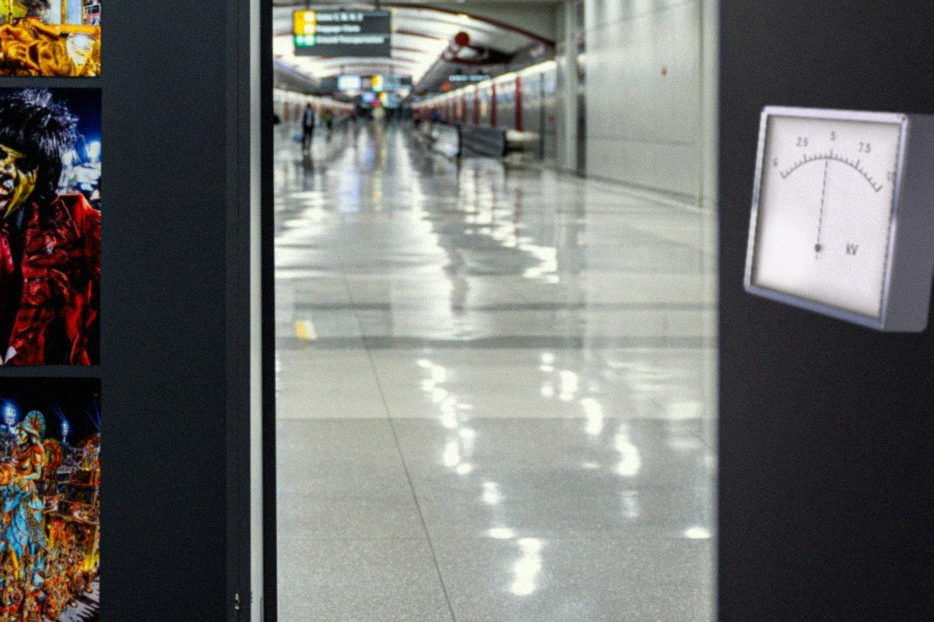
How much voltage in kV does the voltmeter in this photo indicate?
5 kV
